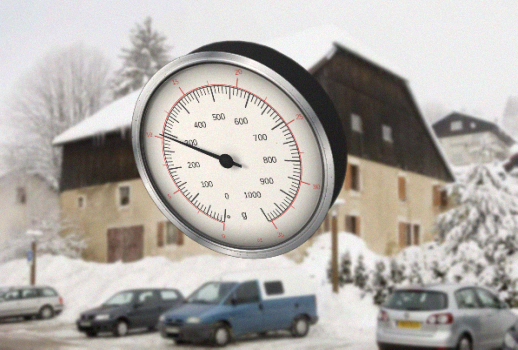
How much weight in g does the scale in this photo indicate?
300 g
